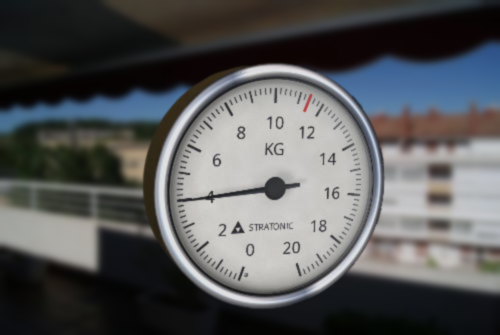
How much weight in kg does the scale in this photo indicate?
4 kg
